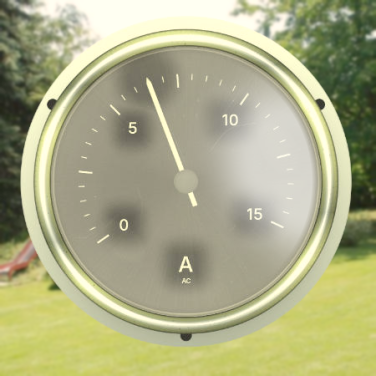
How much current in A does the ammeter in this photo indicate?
6.5 A
